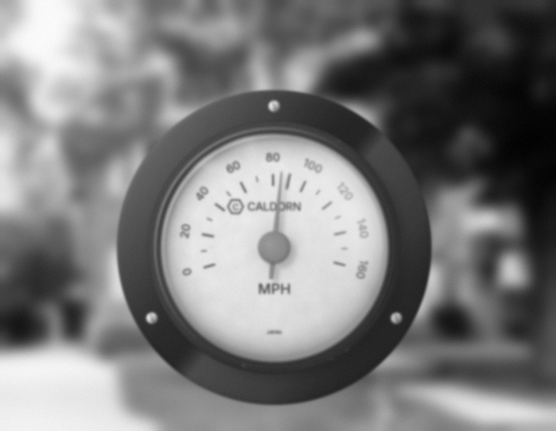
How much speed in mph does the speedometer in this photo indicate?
85 mph
